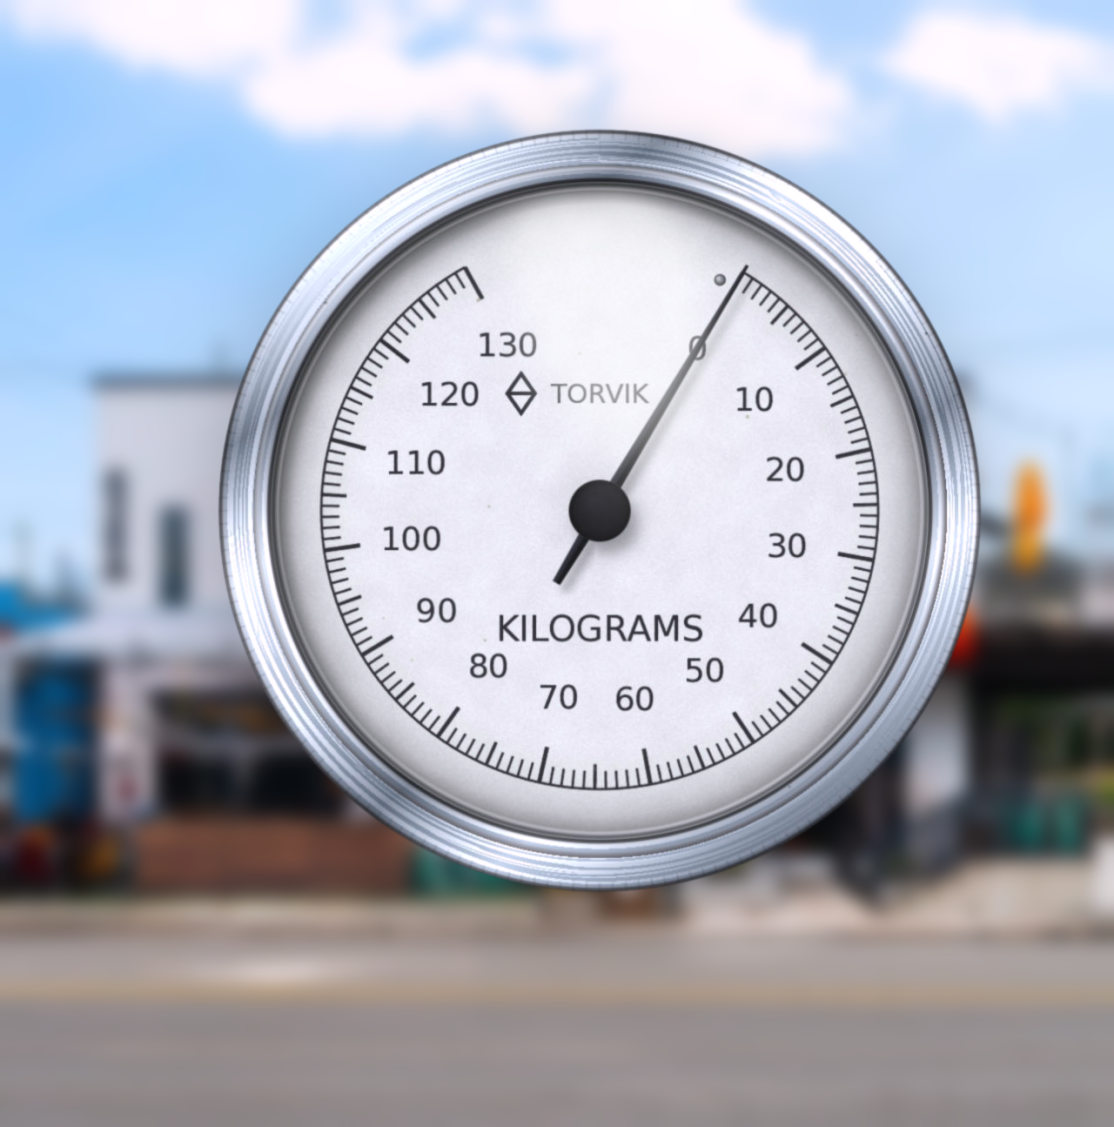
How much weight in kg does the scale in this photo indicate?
0 kg
